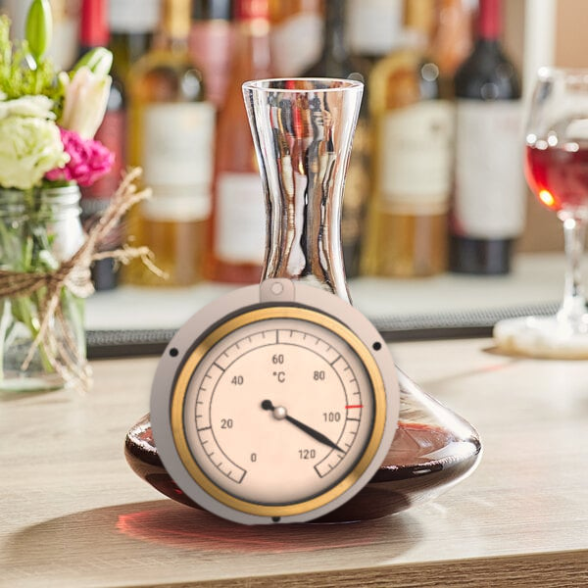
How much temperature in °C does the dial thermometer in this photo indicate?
110 °C
